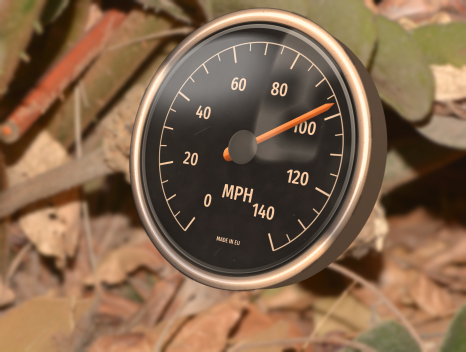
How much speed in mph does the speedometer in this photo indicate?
97.5 mph
